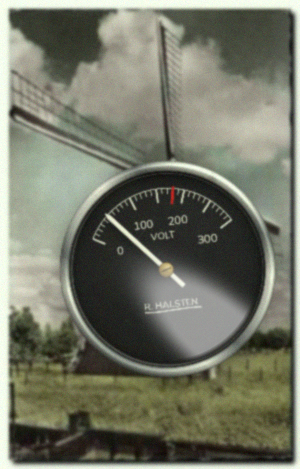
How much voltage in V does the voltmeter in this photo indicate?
50 V
